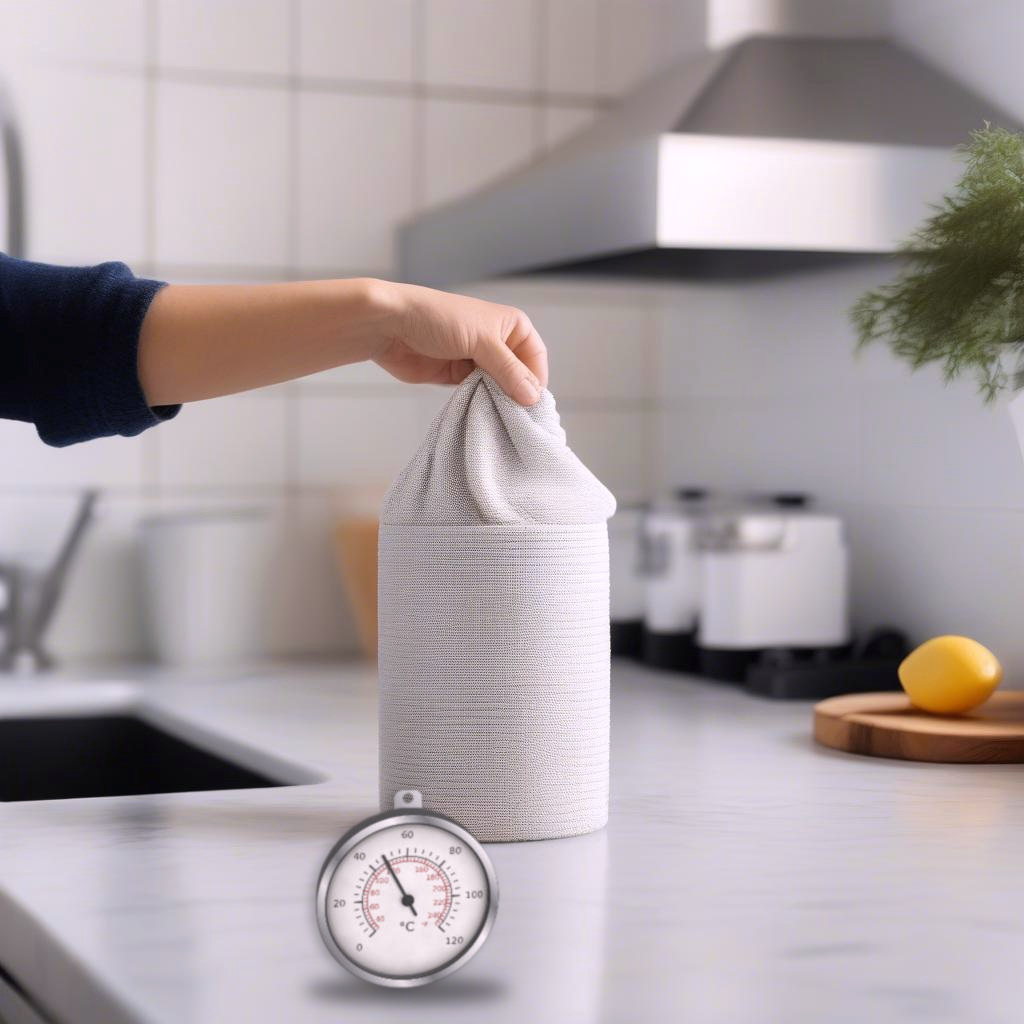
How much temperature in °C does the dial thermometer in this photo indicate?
48 °C
